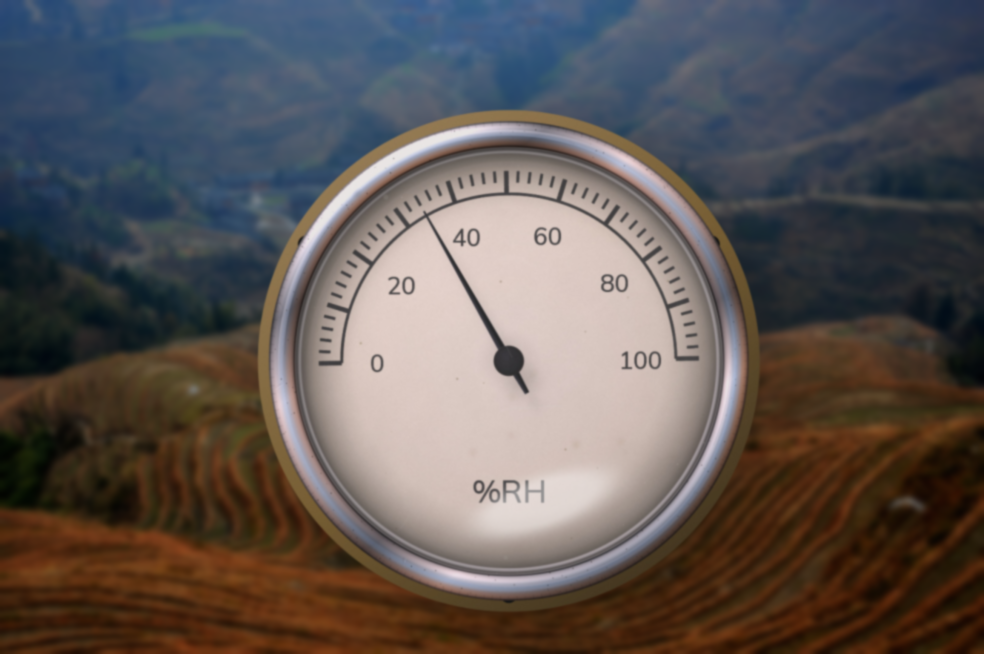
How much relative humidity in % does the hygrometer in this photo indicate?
34 %
